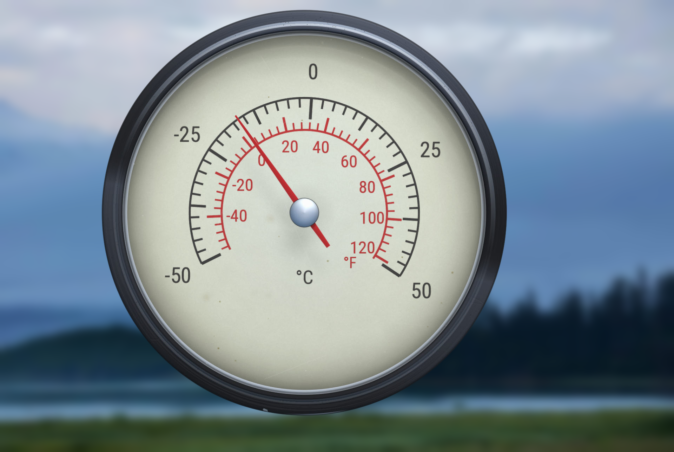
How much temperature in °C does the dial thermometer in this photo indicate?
-16.25 °C
